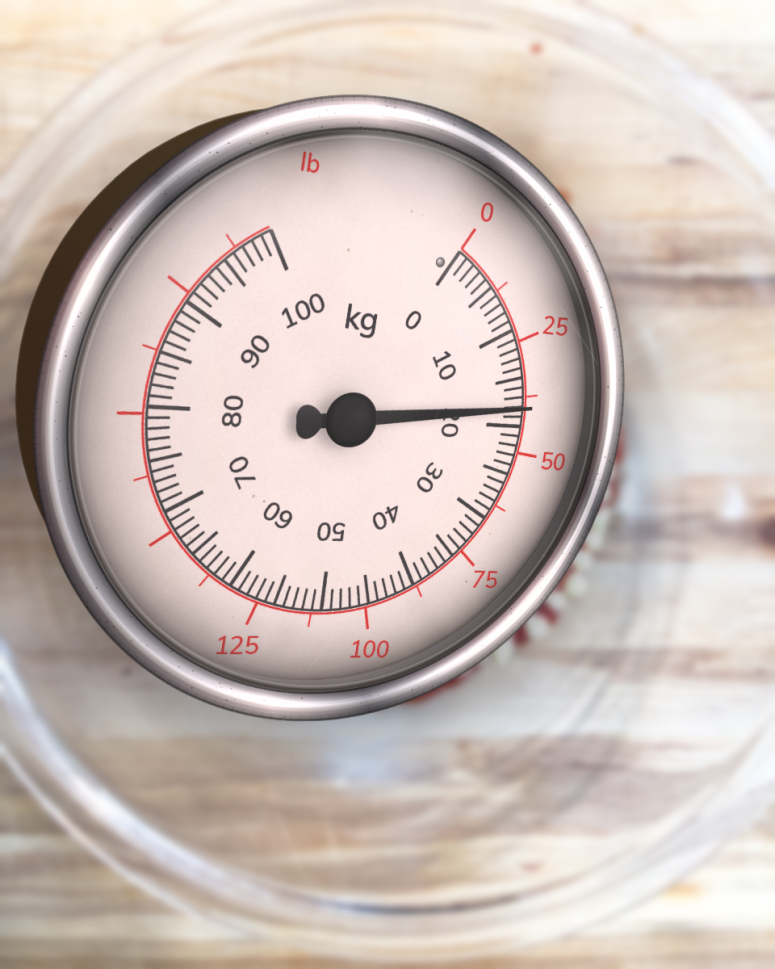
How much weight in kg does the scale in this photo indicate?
18 kg
